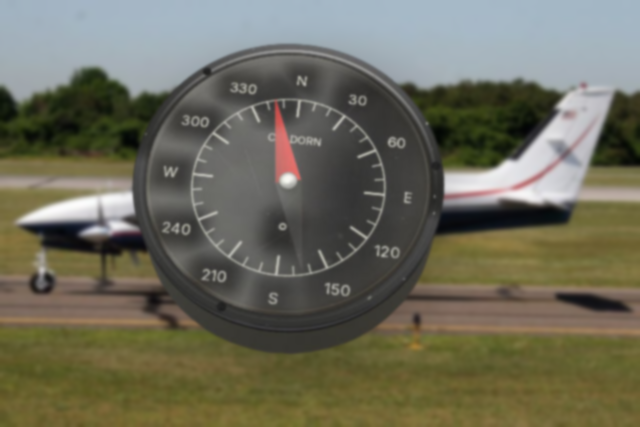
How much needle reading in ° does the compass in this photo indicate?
345 °
